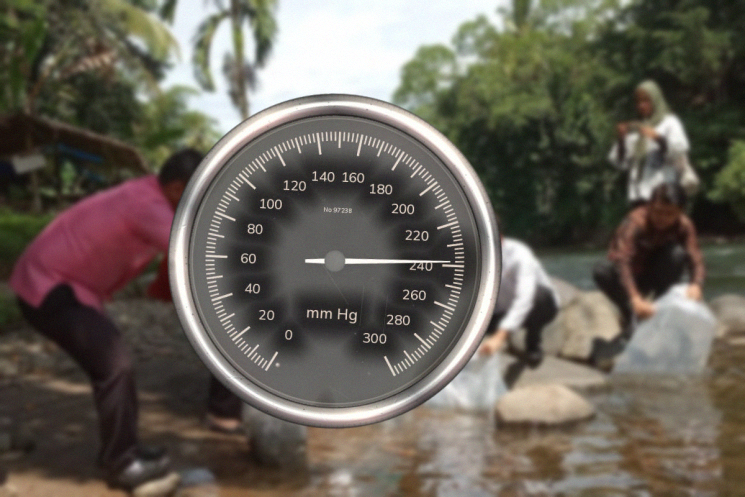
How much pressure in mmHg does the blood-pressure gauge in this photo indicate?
238 mmHg
